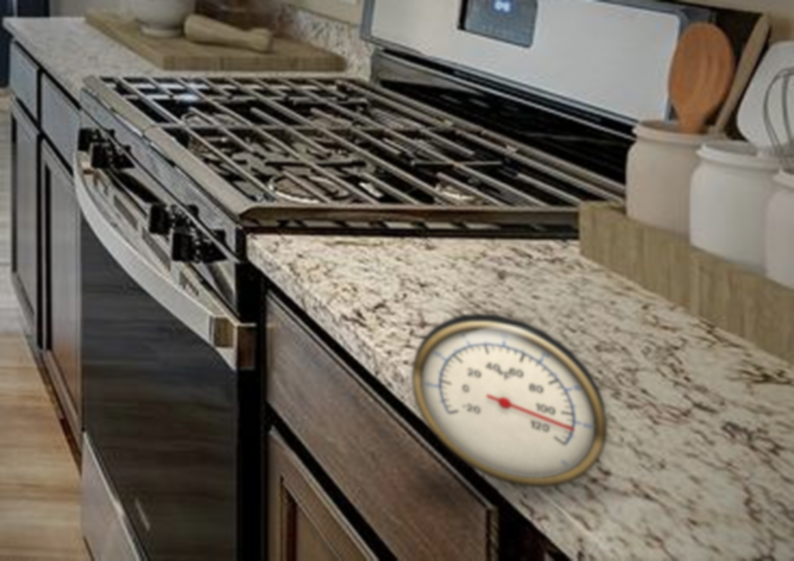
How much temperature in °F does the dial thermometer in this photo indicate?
108 °F
